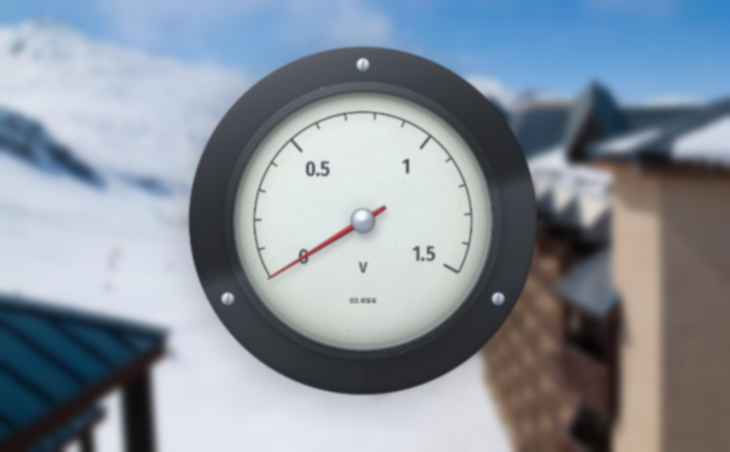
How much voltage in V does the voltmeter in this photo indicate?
0 V
